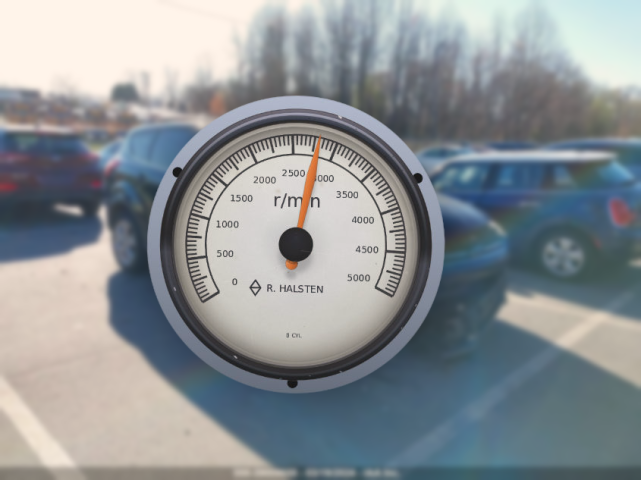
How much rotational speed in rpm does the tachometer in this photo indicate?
2800 rpm
